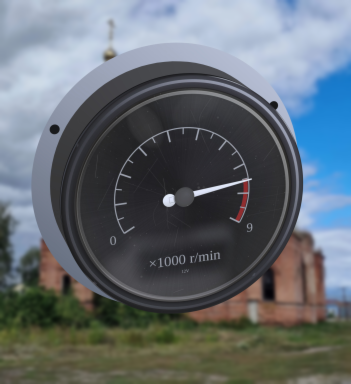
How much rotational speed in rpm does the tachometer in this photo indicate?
7500 rpm
